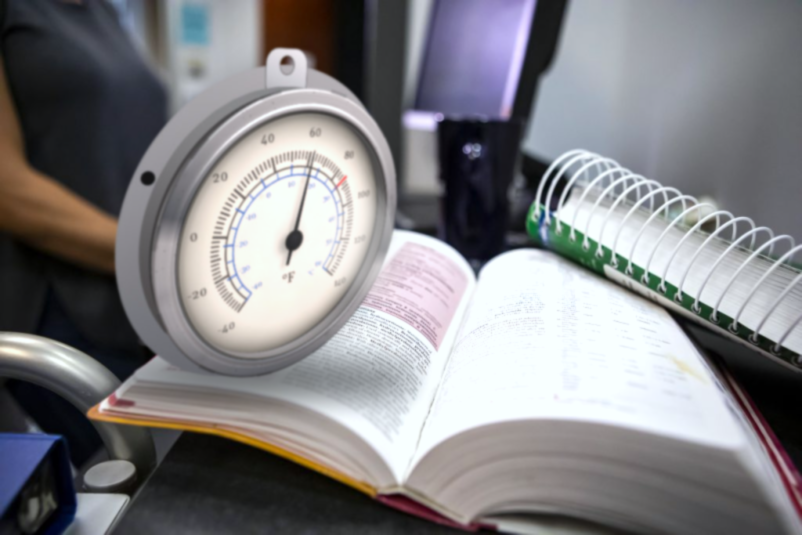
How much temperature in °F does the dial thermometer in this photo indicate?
60 °F
